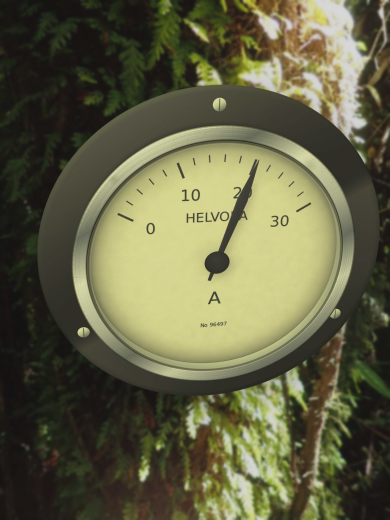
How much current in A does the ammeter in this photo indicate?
20 A
